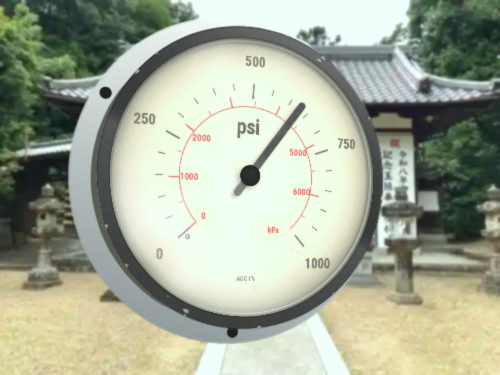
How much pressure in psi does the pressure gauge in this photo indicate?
625 psi
